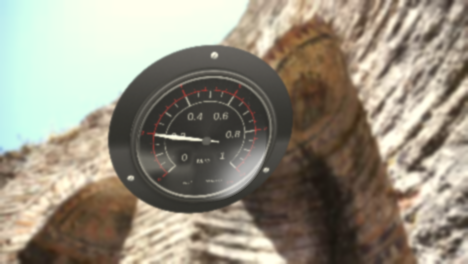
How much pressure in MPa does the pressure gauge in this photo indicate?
0.2 MPa
